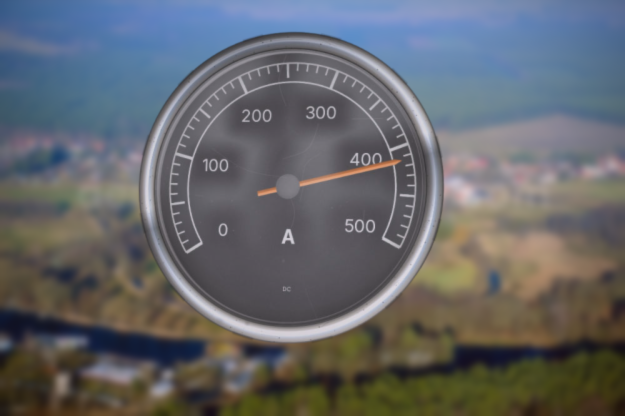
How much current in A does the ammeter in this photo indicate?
415 A
